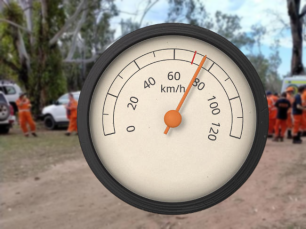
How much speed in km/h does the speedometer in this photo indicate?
75 km/h
